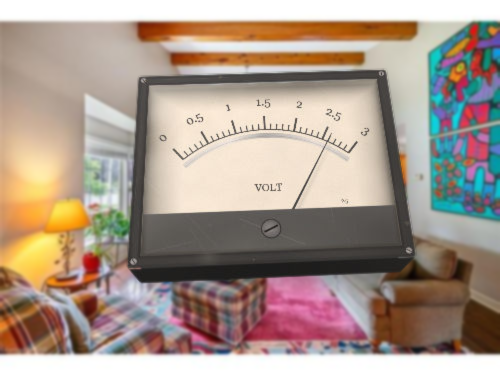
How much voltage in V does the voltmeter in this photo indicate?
2.6 V
